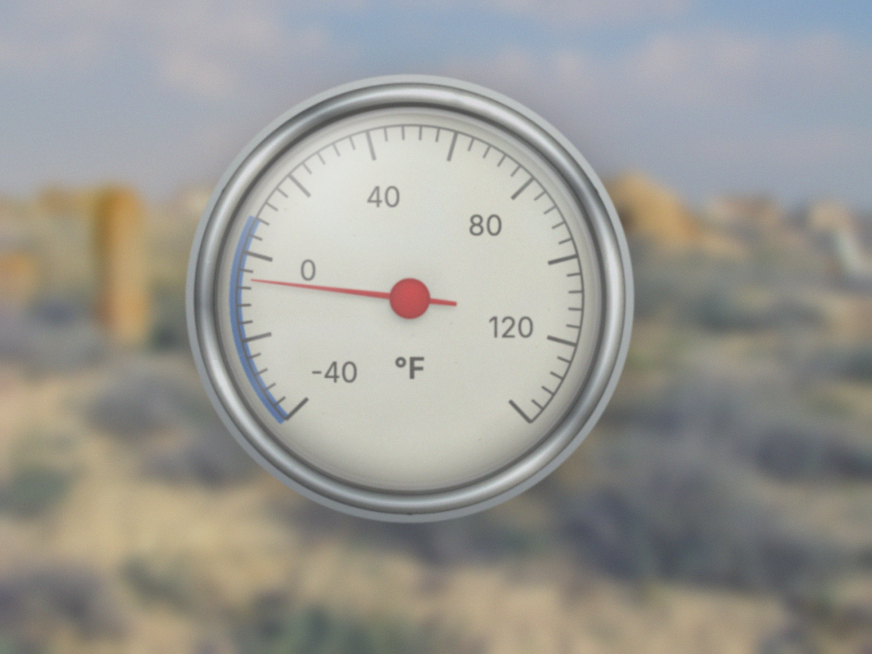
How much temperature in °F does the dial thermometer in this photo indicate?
-6 °F
